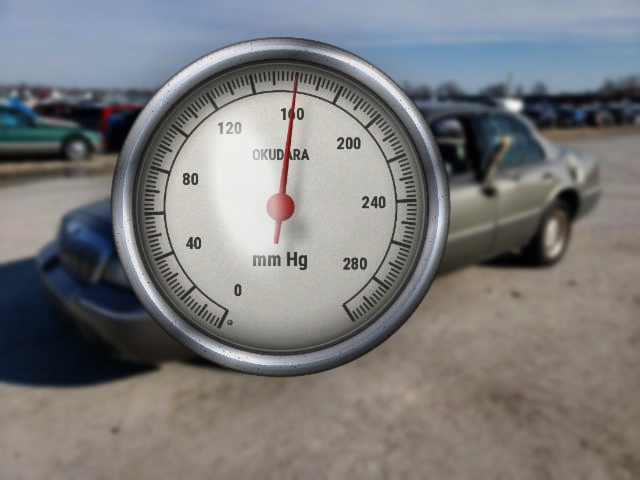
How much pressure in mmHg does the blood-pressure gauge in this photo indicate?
160 mmHg
